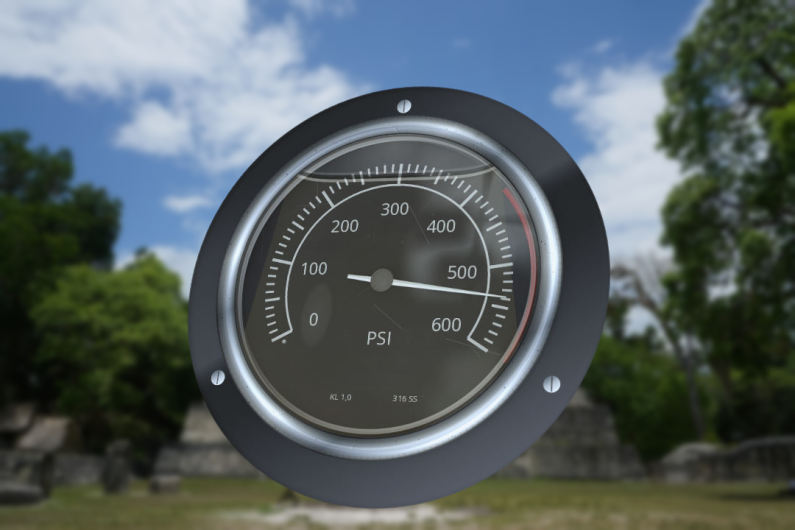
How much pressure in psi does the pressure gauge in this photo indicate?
540 psi
